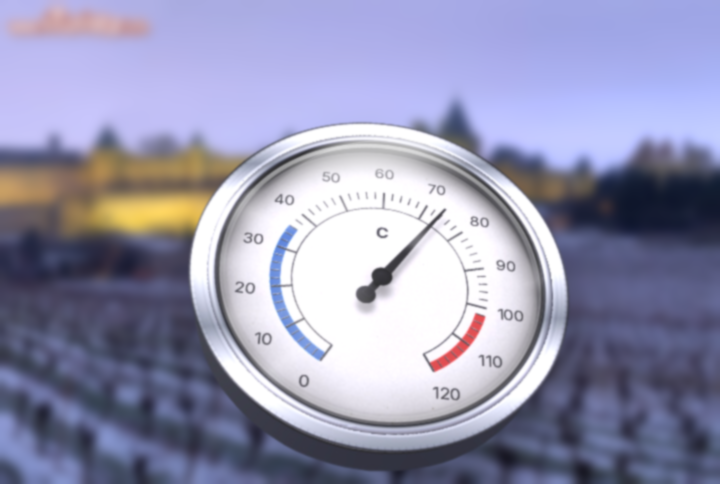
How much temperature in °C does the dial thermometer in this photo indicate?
74 °C
